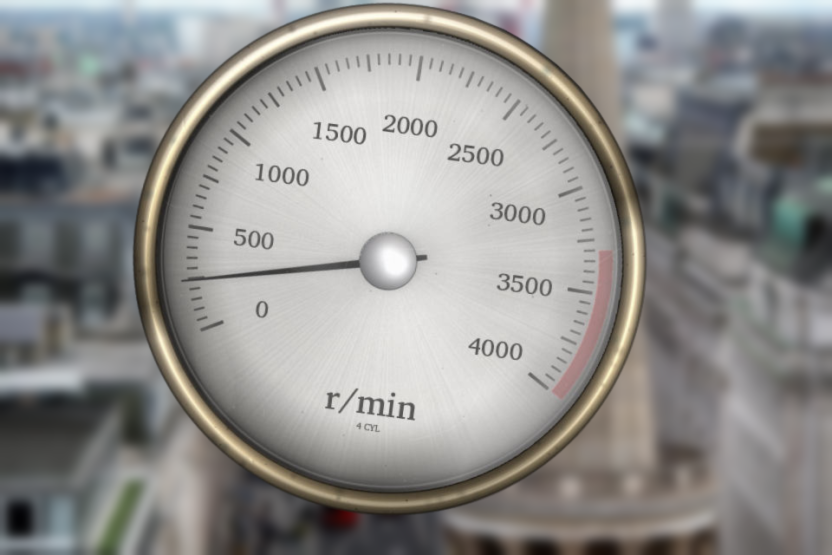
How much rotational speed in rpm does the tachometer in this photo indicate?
250 rpm
